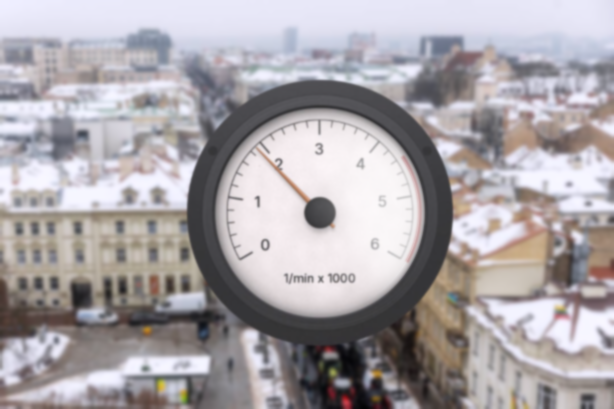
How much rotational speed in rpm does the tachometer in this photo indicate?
1900 rpm
